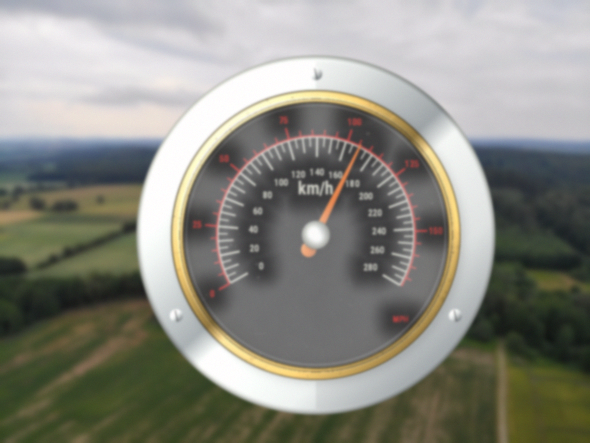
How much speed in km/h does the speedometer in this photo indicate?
170 km/h
